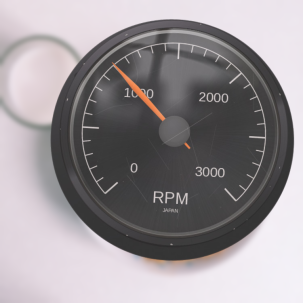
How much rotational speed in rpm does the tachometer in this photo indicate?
1000 rpm
